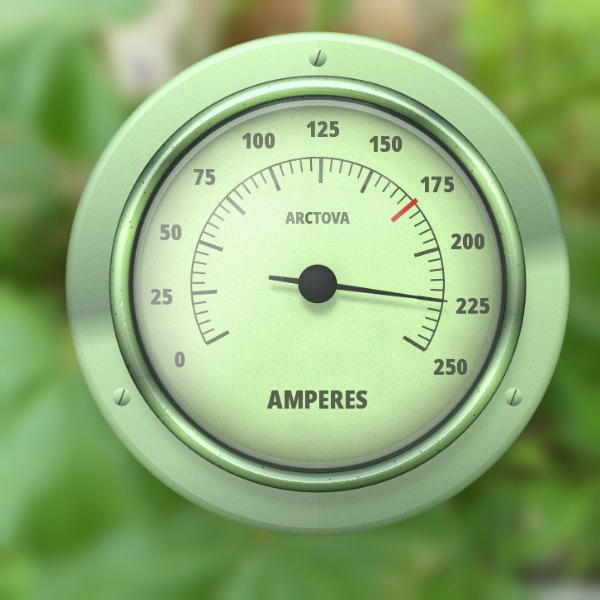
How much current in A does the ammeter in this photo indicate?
225 A
